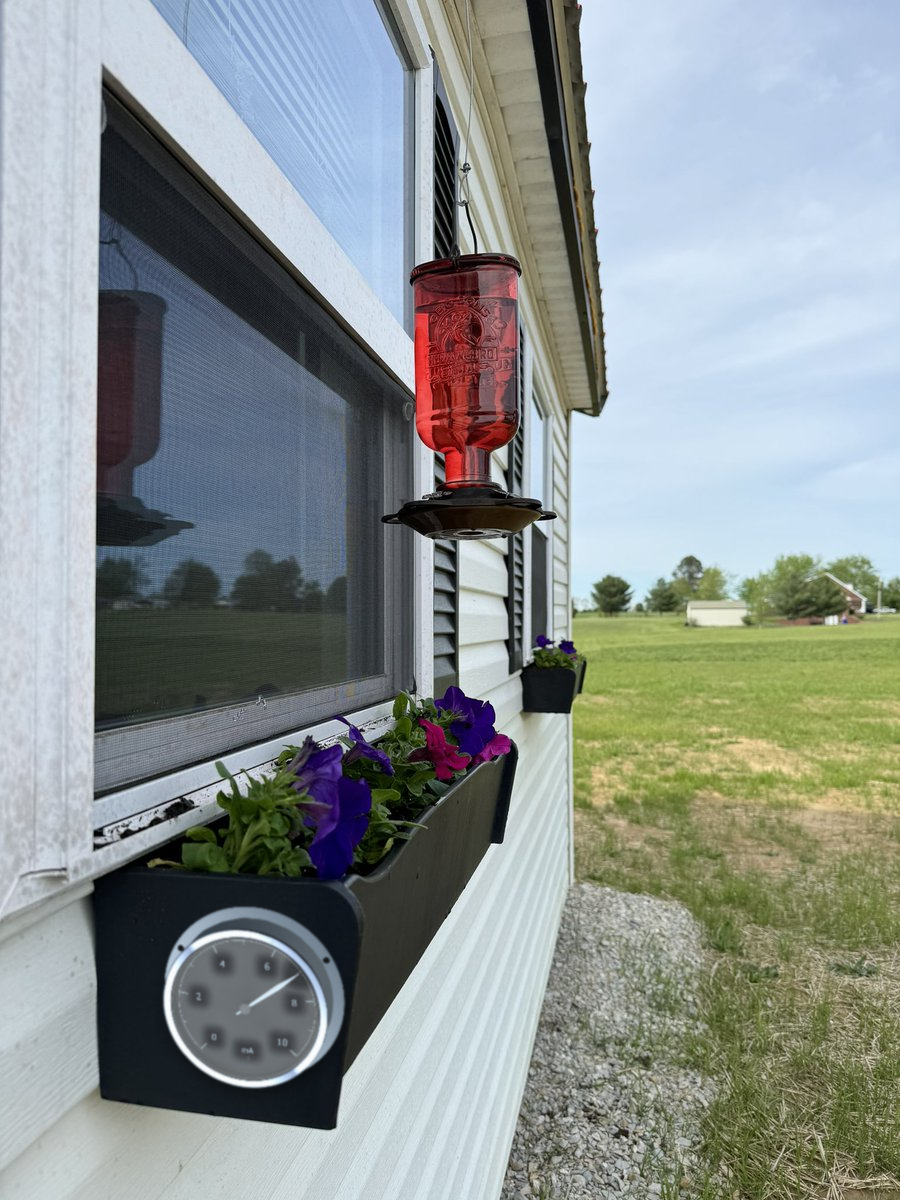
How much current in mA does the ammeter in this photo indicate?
7 mA
